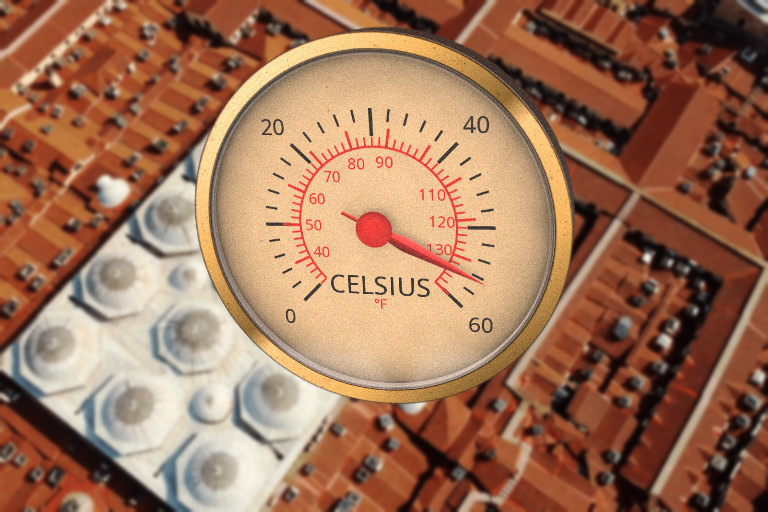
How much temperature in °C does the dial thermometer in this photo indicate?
56 °C
